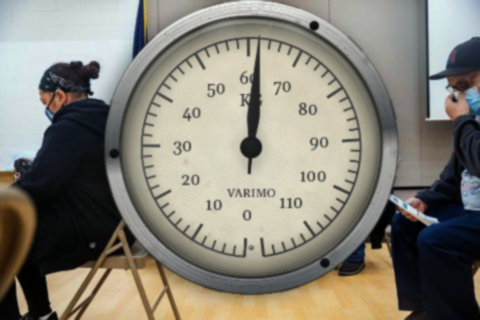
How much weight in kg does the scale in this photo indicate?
62 kg
